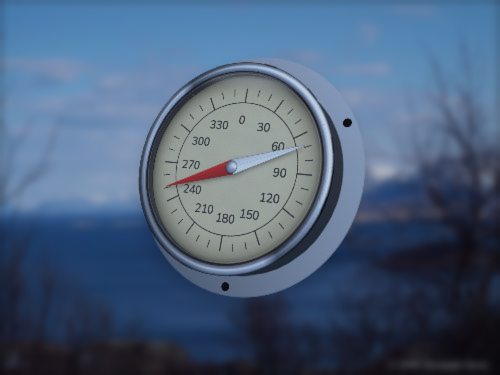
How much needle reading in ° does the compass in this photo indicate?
250 °
